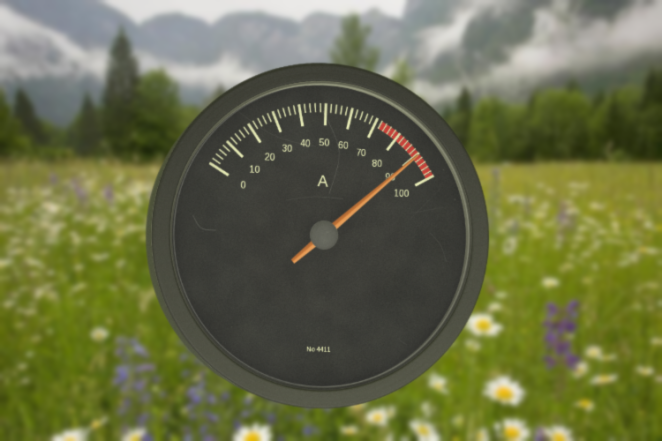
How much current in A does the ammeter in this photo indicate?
90 A
